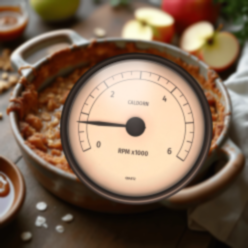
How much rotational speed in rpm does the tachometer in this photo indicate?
750 rpm
